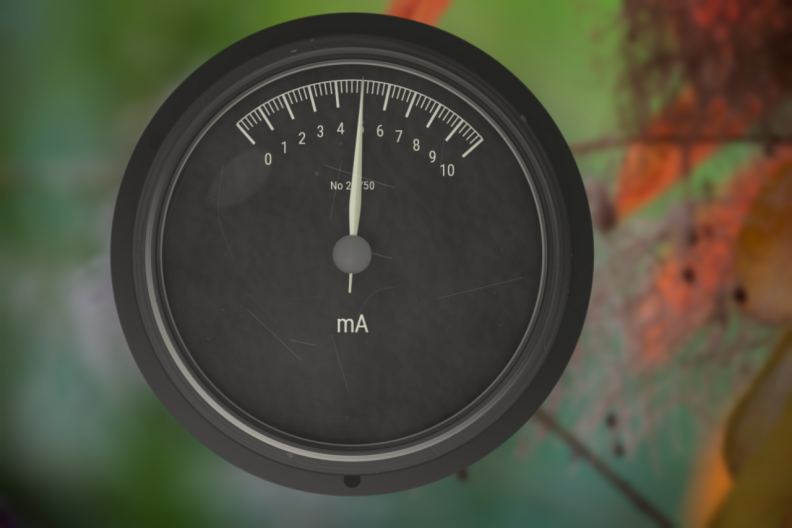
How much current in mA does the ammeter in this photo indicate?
5 mA
